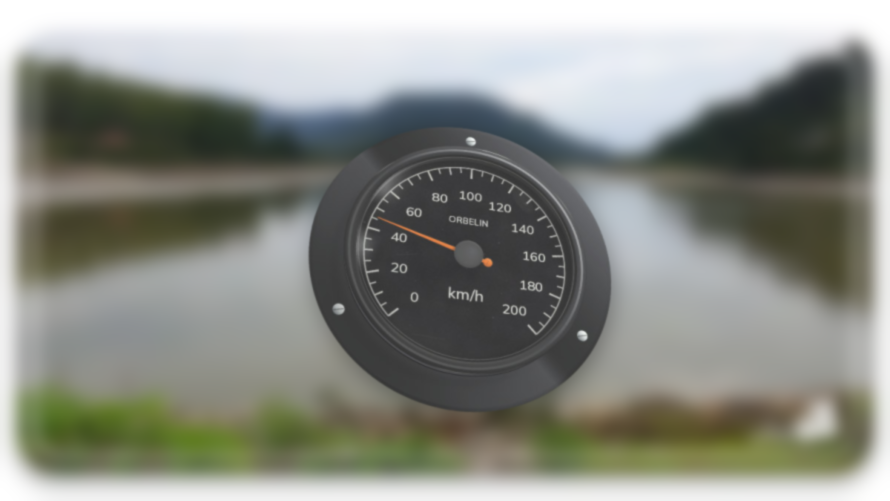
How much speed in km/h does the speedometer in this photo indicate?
45 km/h
